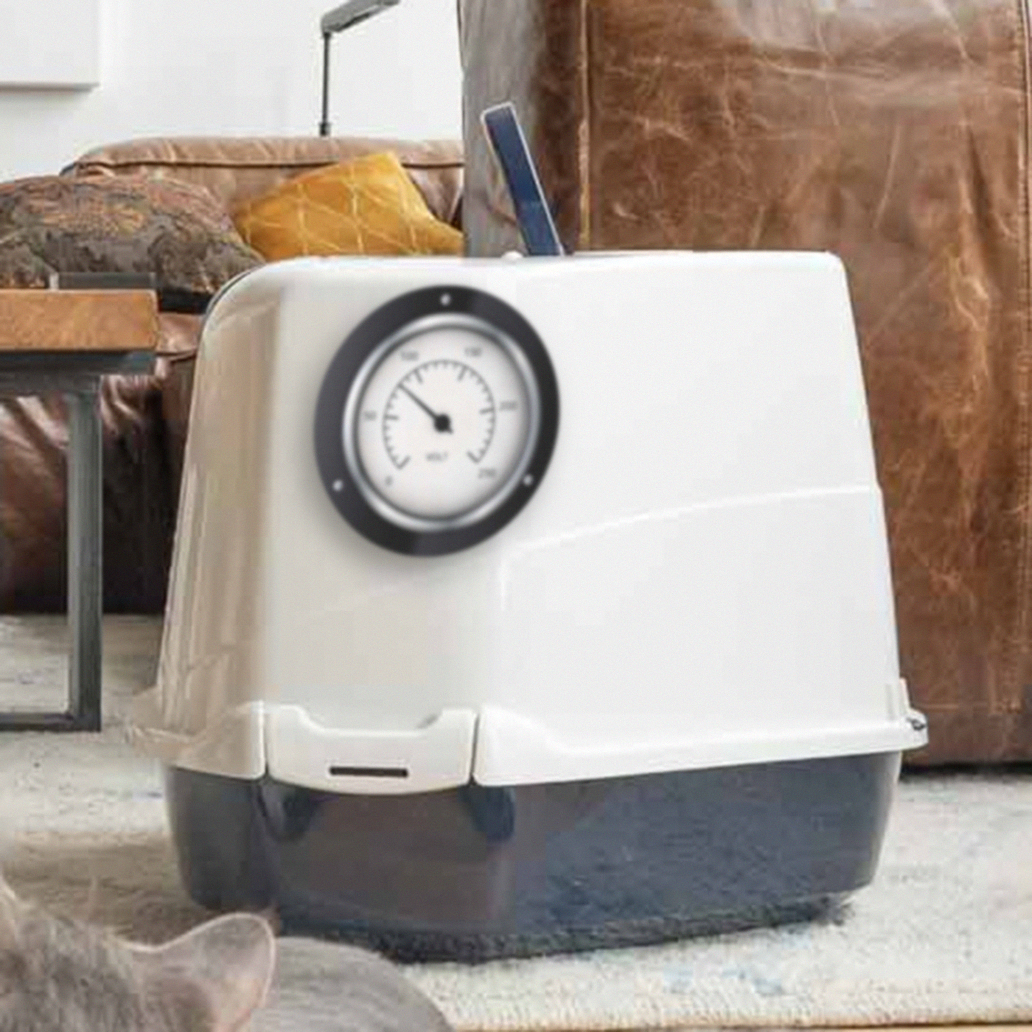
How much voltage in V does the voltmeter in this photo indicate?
80 V
